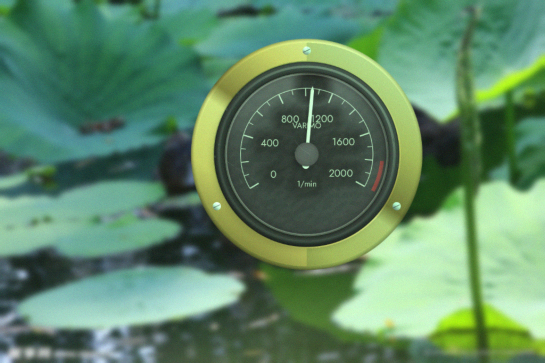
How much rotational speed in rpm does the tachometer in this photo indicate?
1050 rpm
